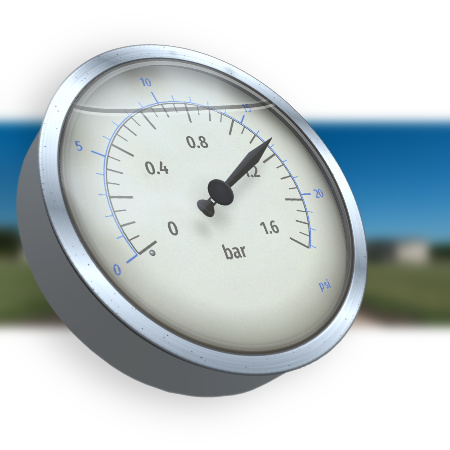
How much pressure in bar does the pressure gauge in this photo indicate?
1.15 bar
